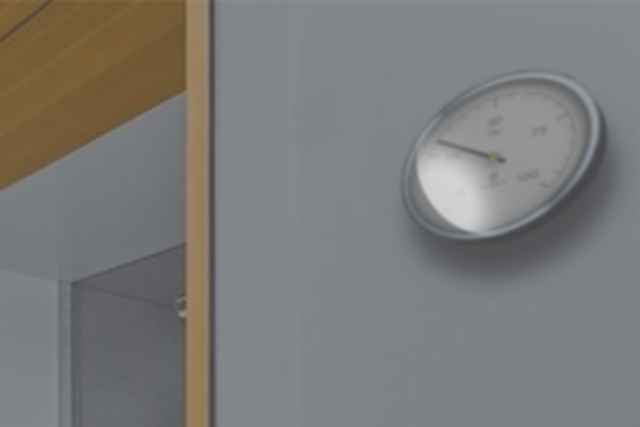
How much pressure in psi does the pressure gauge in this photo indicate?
30 psi
